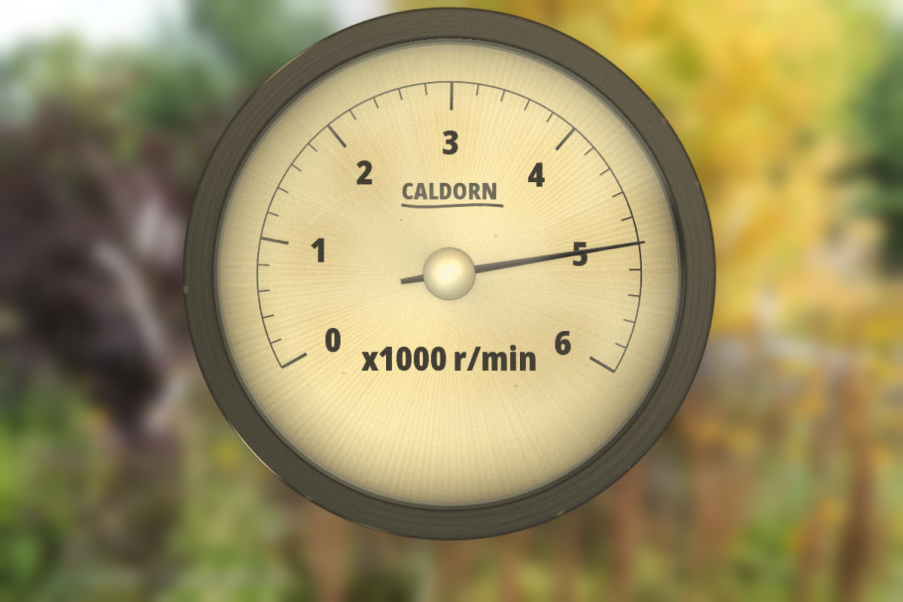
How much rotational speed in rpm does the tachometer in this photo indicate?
5000 rpm
